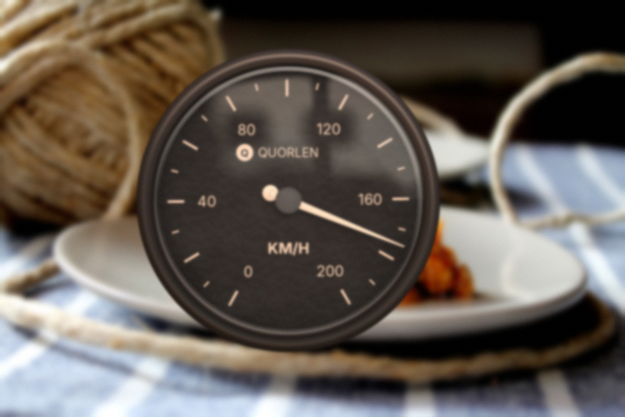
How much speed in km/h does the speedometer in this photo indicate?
175 km/h
